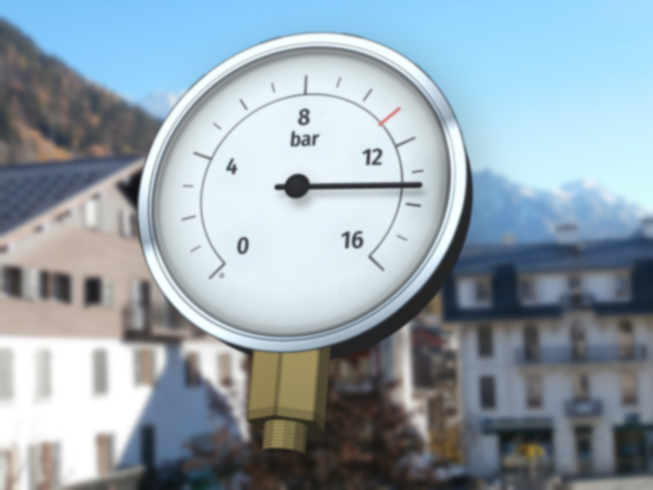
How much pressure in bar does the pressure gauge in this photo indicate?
13.5 bar
